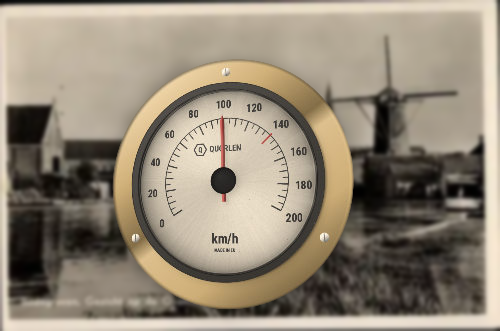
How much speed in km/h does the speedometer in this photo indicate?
100 km/h
